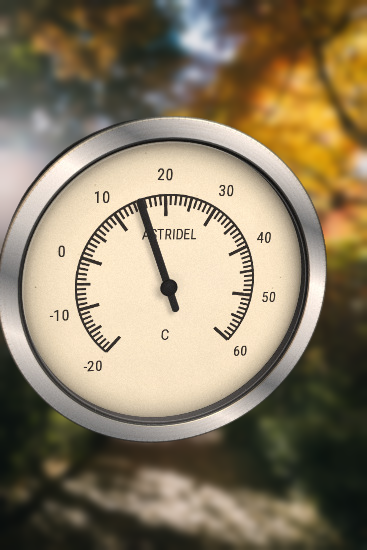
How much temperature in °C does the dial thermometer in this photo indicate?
15 °C
